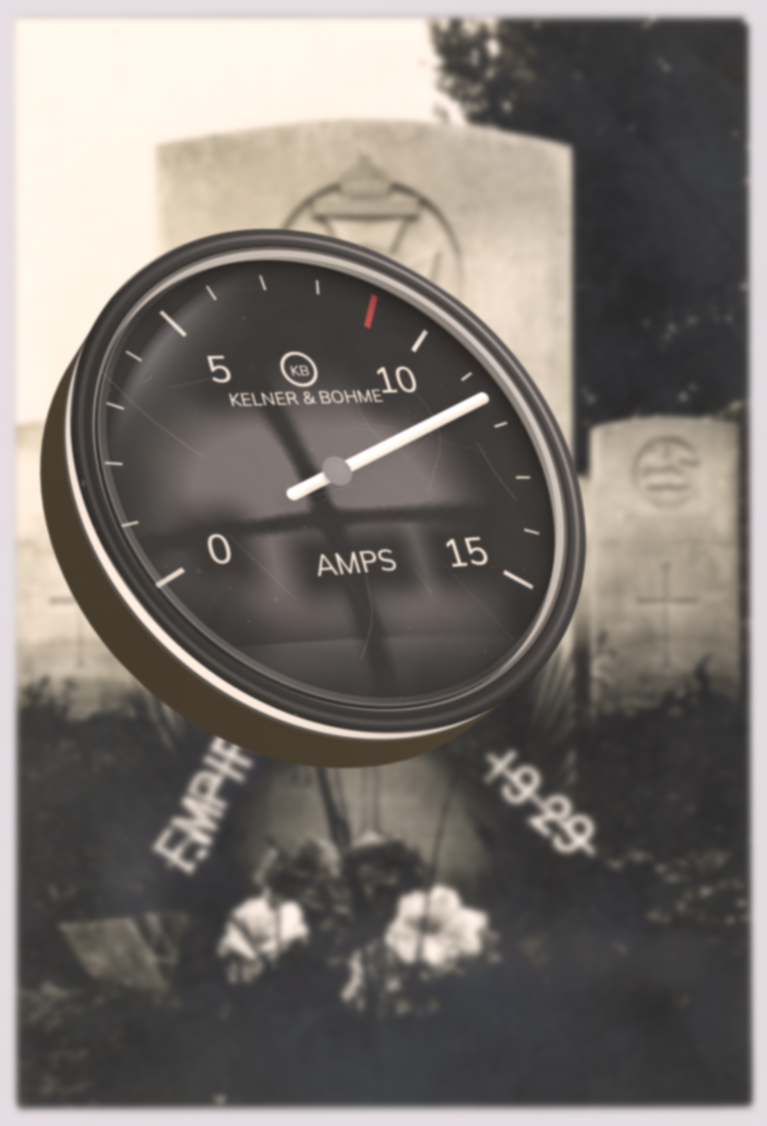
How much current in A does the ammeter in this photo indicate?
11.5 A
